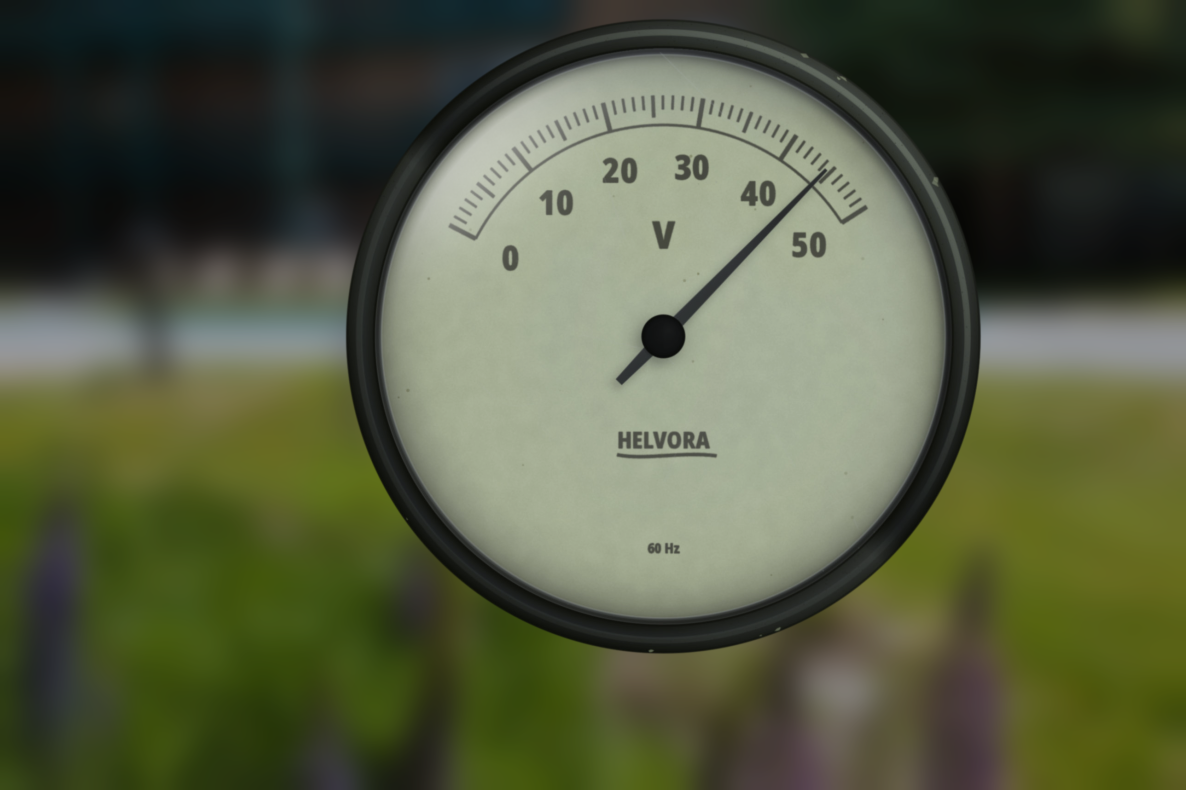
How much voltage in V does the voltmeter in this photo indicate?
44.5 V
